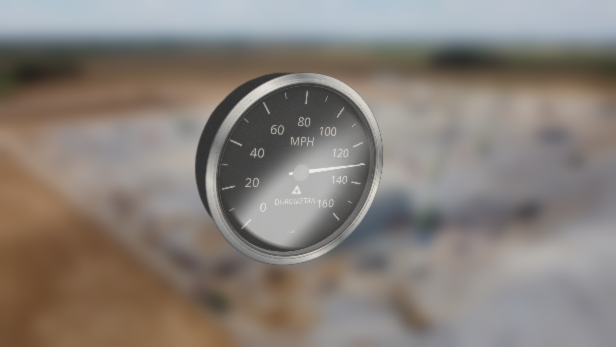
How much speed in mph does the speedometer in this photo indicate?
130 mph
